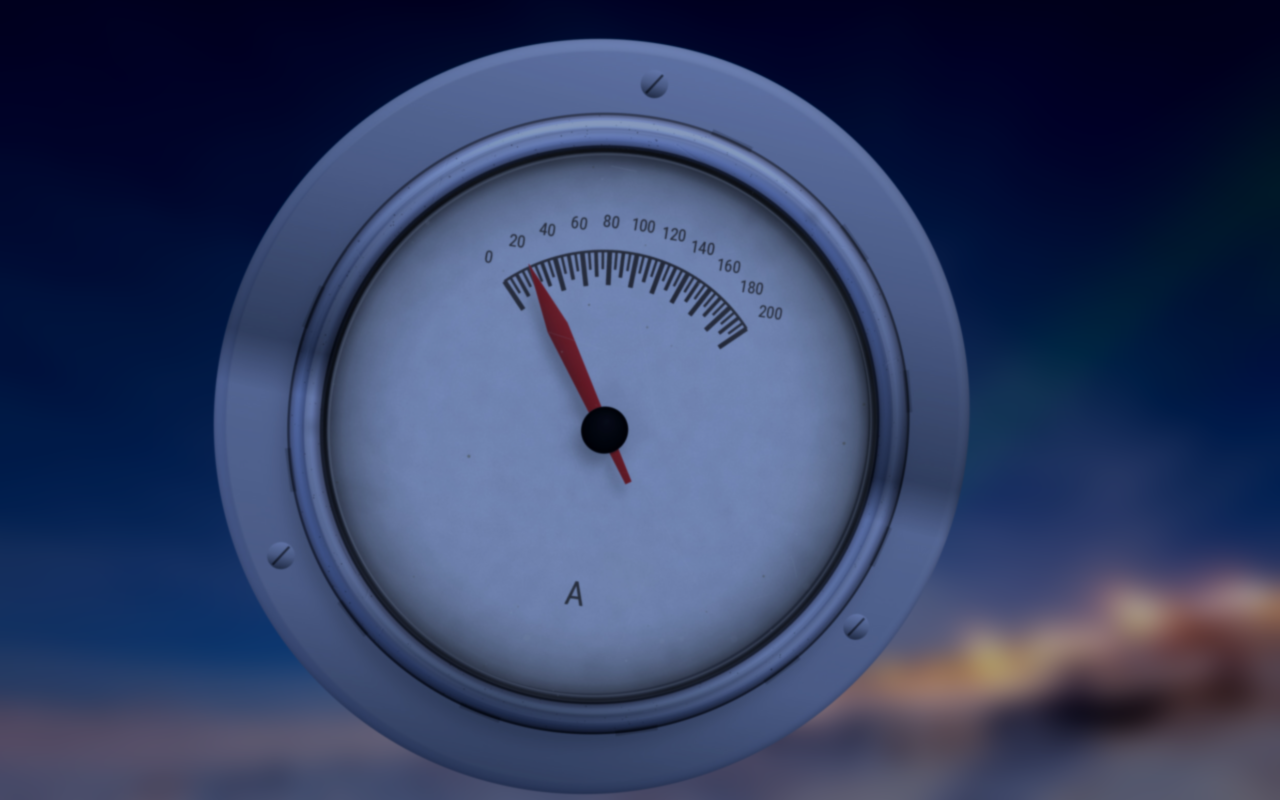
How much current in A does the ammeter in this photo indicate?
20 A
